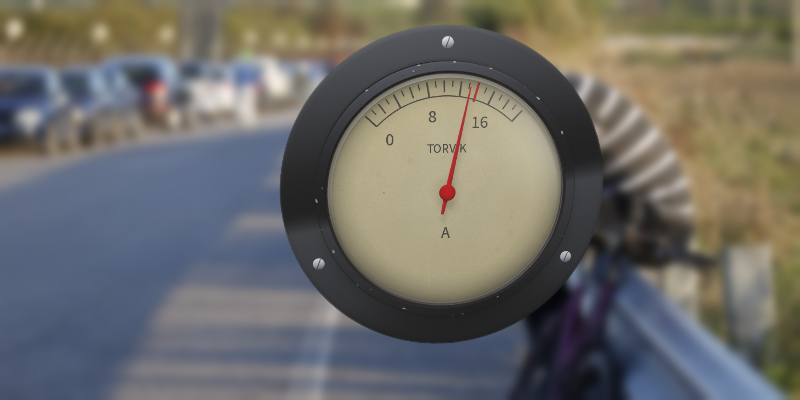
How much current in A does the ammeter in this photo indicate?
13 A
